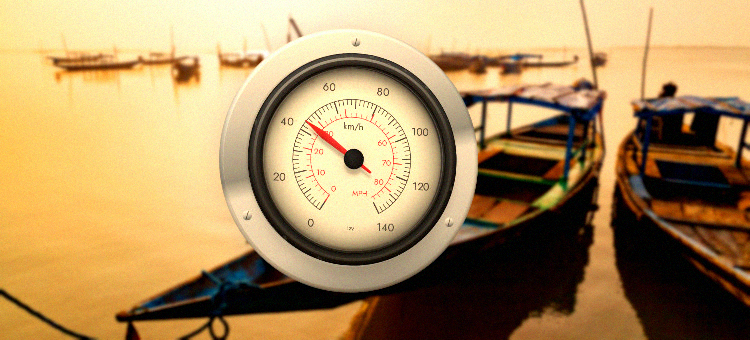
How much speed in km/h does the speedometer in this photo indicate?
44 km/h
